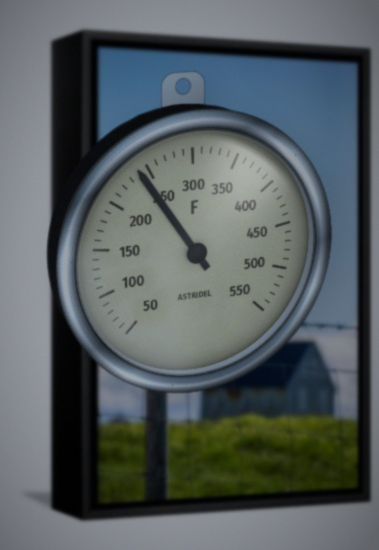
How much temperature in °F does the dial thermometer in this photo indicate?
240 °F
